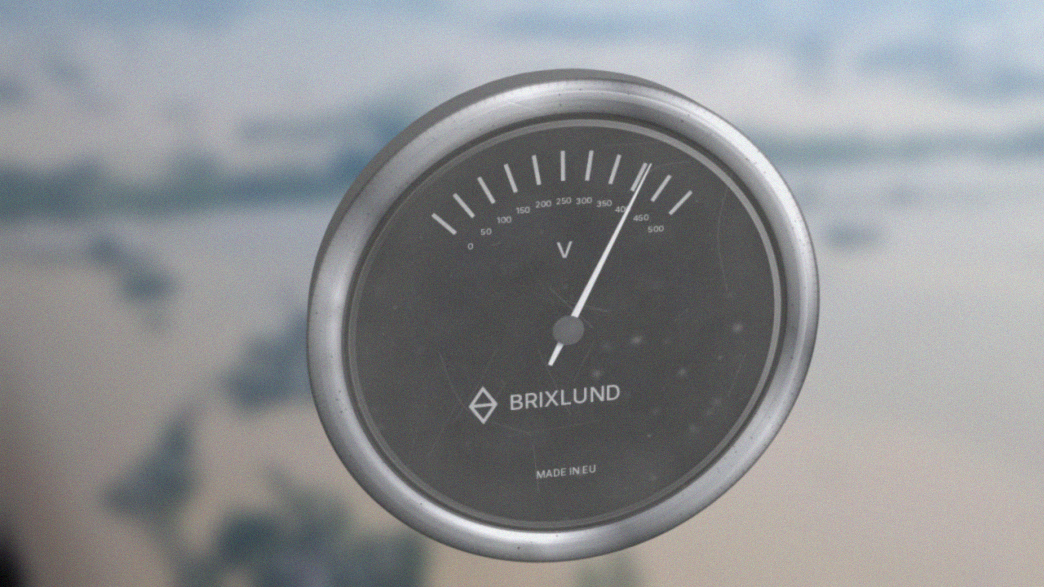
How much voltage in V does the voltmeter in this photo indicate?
400 V
